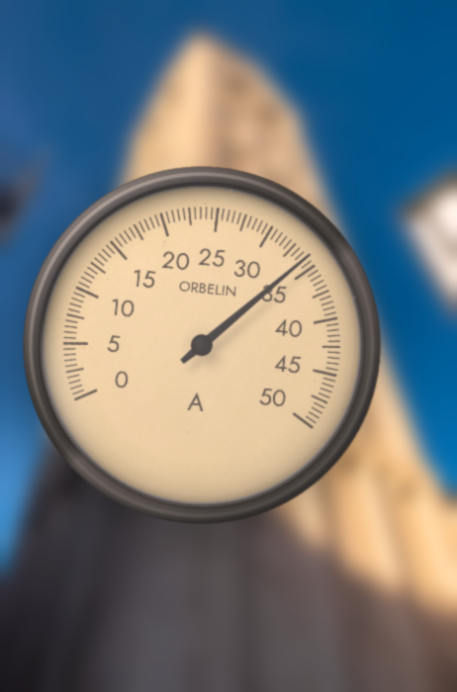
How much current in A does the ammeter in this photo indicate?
34 A
